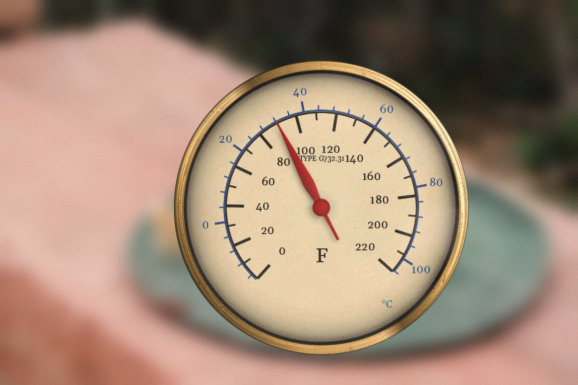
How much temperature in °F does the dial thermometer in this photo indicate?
90 °F
